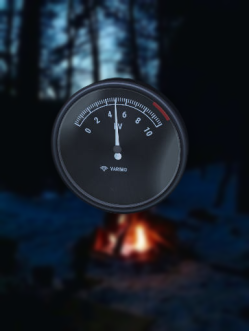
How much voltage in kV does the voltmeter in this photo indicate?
5 kV
